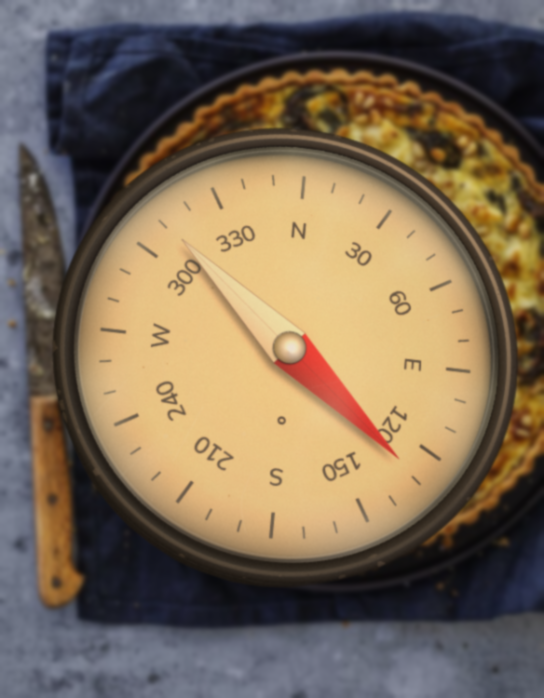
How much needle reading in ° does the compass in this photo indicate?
130 °
